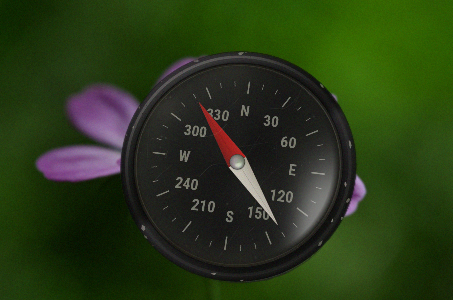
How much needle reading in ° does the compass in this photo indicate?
320 °
